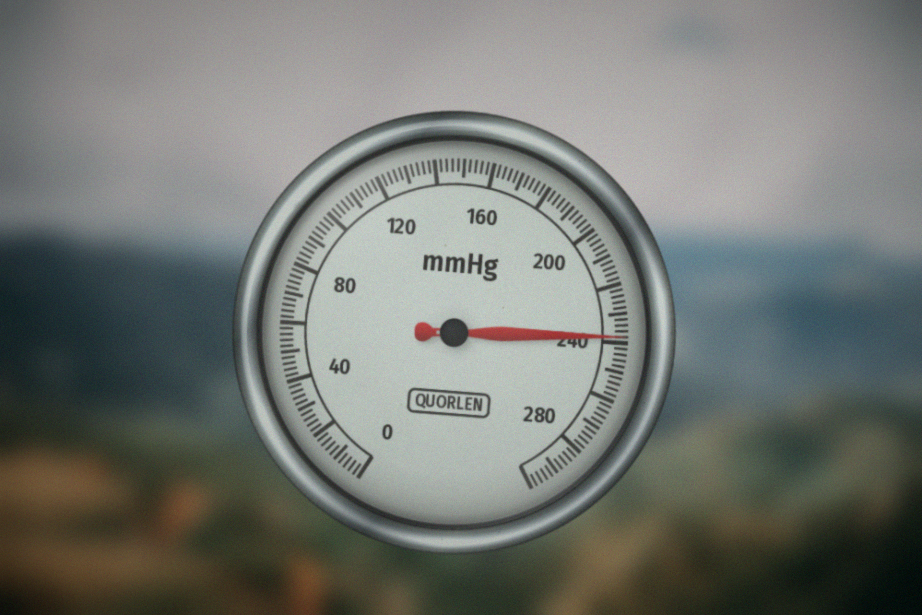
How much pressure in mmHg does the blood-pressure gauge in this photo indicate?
238 mmHg
